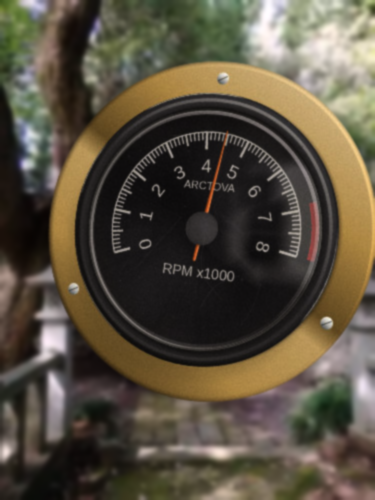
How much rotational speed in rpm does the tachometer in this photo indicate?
4500 rpm
